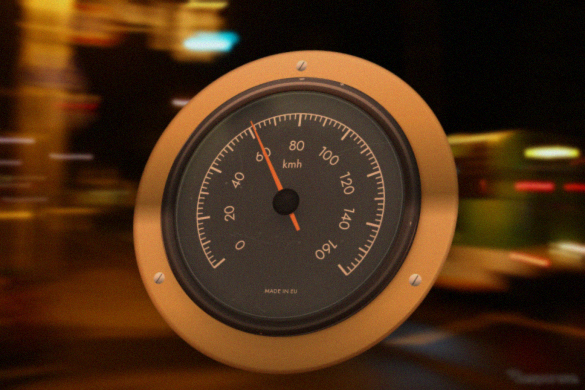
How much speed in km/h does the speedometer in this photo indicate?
62 km/h
